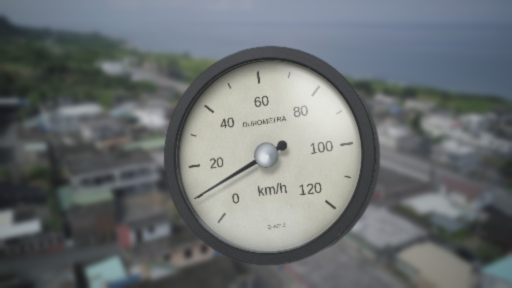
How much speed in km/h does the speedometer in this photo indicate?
10 km/h
